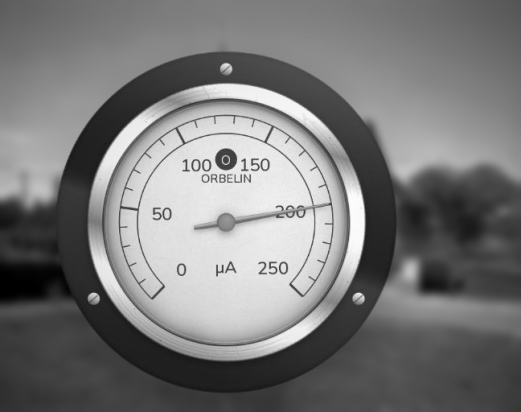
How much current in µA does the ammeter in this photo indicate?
200 µA
